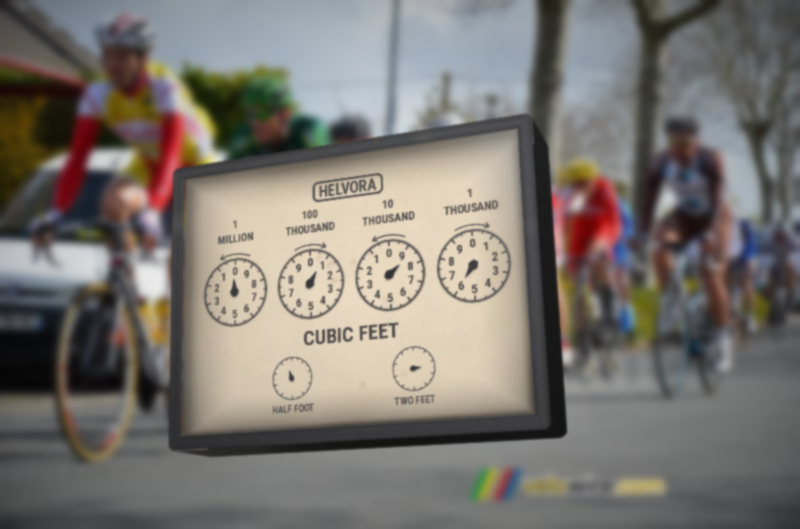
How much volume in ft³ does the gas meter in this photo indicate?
8600 ft³
